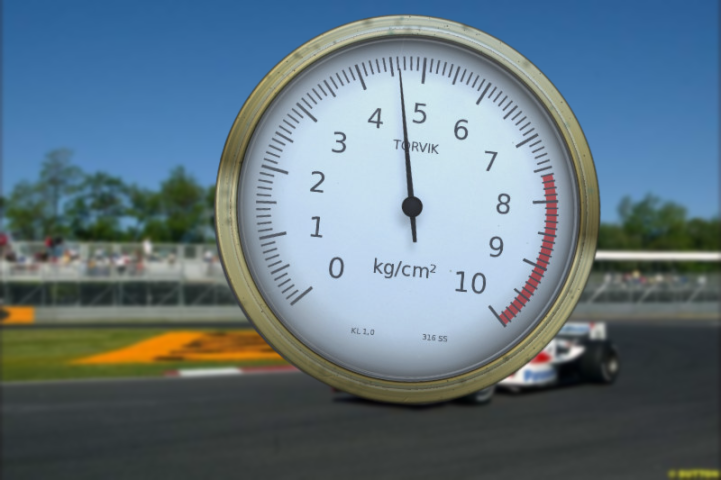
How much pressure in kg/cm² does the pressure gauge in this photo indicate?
4.6 kg/cm²
